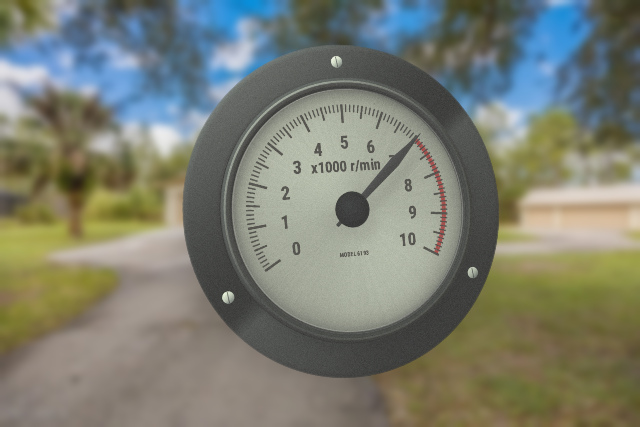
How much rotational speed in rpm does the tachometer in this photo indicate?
7000 rpm
